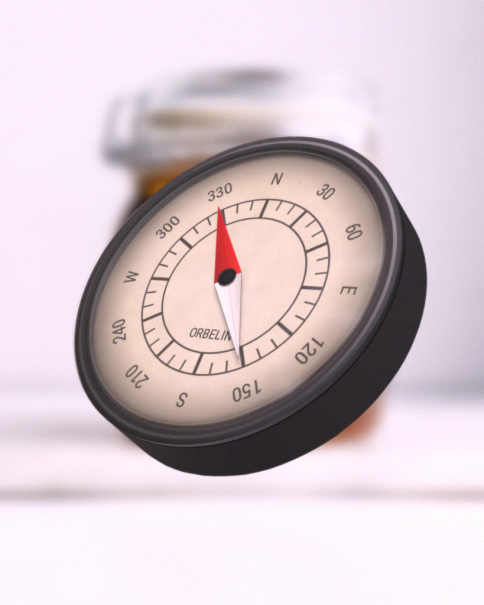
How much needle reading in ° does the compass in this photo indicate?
330 °
